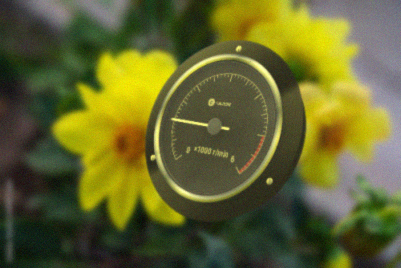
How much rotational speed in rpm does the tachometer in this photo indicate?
1000 rpm
